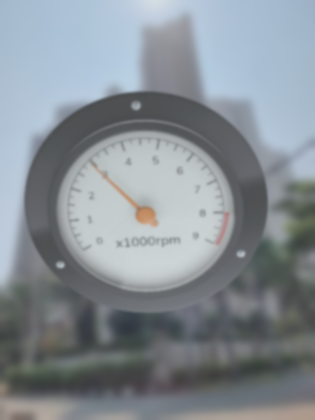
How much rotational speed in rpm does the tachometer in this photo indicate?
3000 rpm
